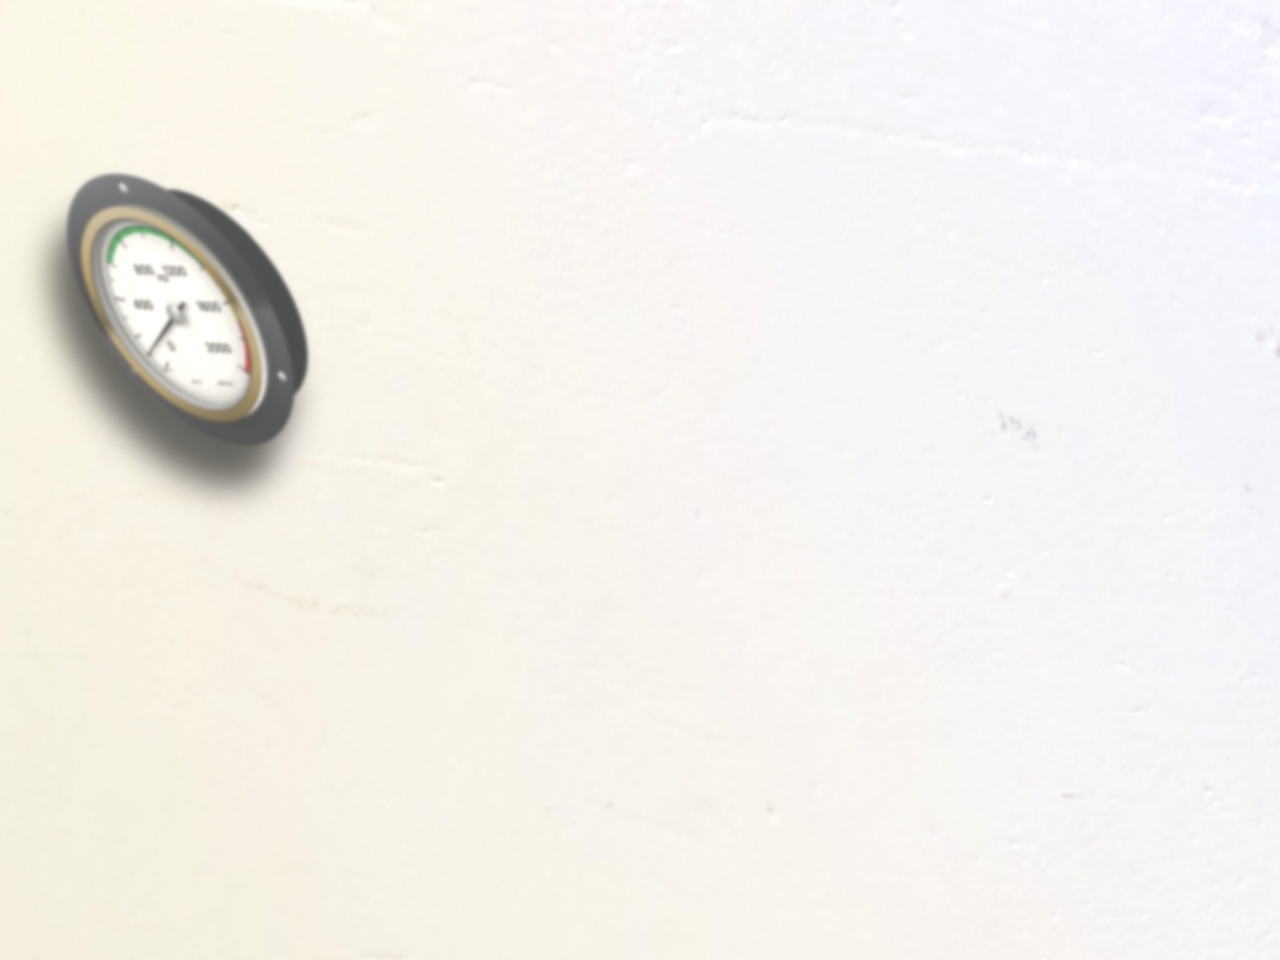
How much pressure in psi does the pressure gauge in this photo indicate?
100 psi
